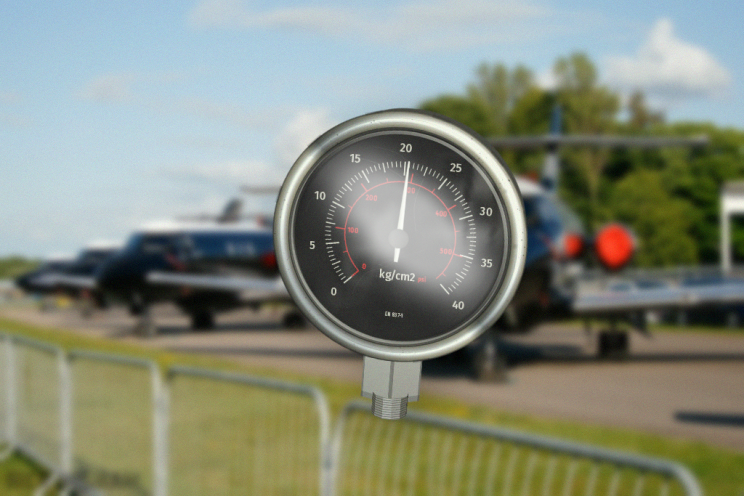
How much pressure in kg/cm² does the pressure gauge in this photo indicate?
20.5 kg/cm²
